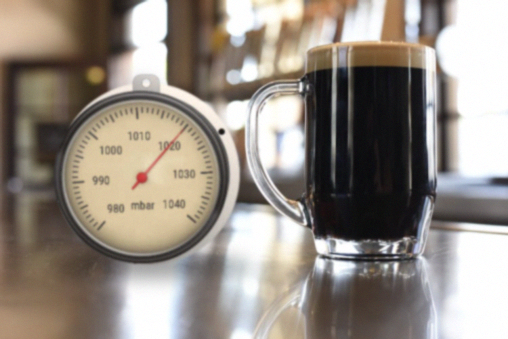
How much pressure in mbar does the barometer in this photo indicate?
1020 mbar
